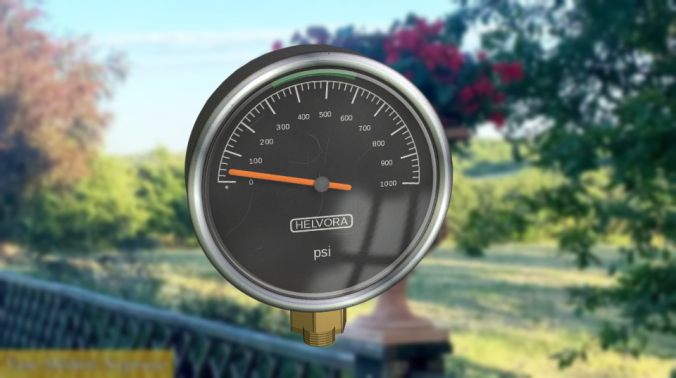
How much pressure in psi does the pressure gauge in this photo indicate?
40 psi
